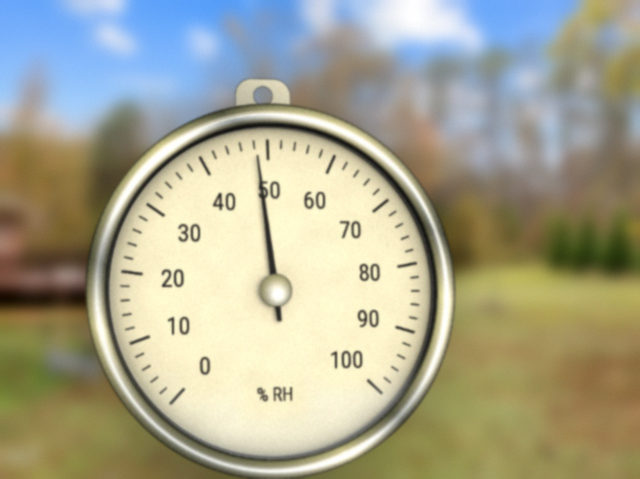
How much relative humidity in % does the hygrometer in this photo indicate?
48 %
